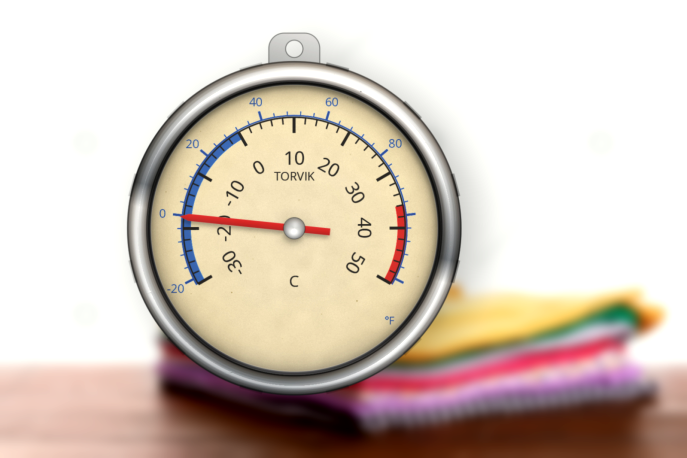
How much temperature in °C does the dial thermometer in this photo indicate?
-18 °C
